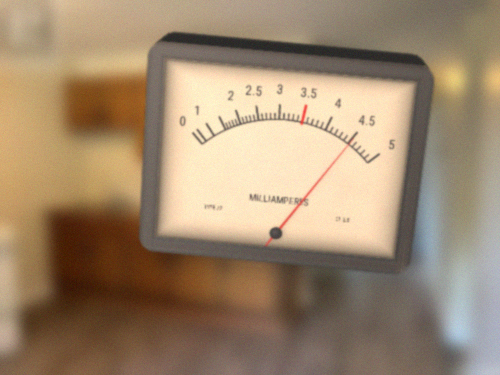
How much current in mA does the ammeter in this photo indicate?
4.5 mA
